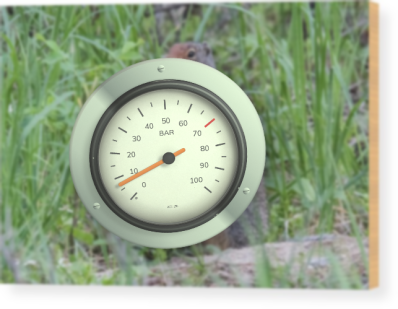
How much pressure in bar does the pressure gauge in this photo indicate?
7.5 bar
